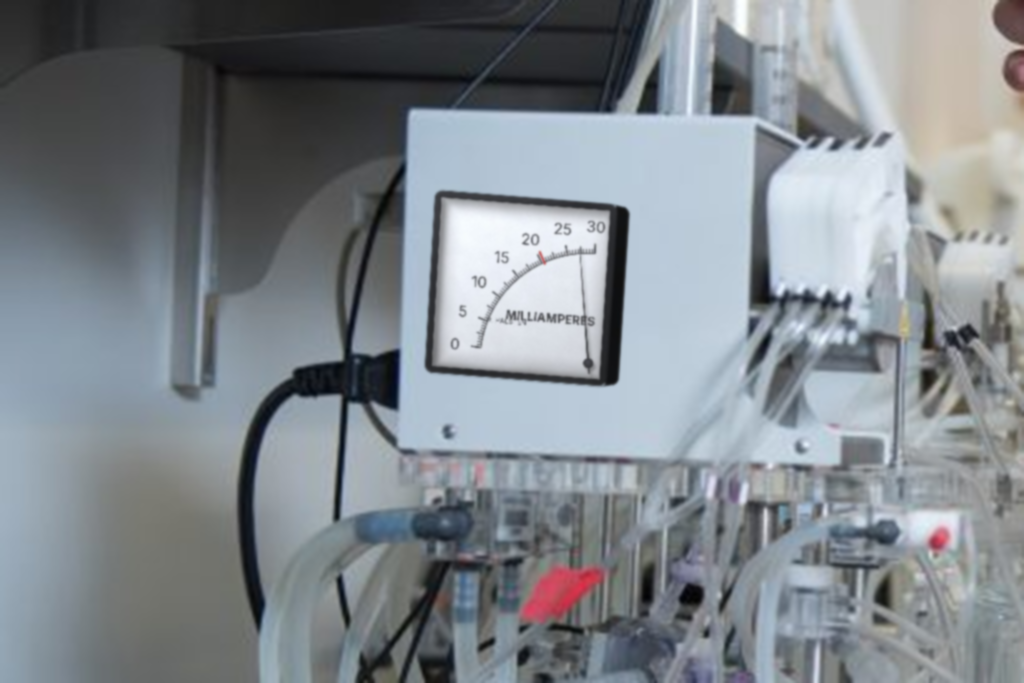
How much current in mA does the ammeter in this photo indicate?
27.5 mA
